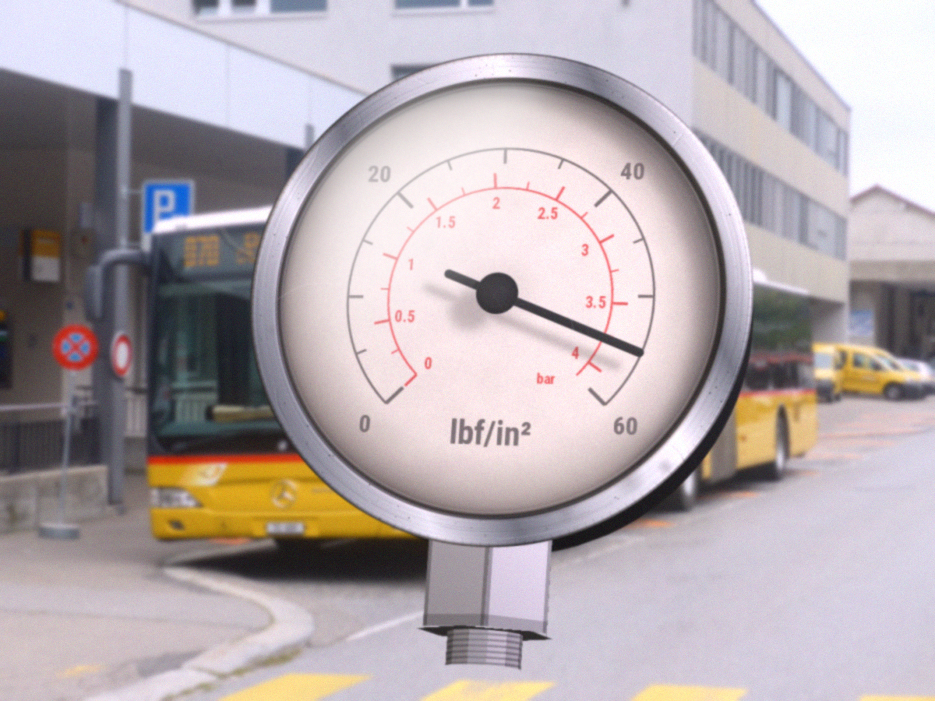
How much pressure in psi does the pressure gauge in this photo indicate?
55 psi
